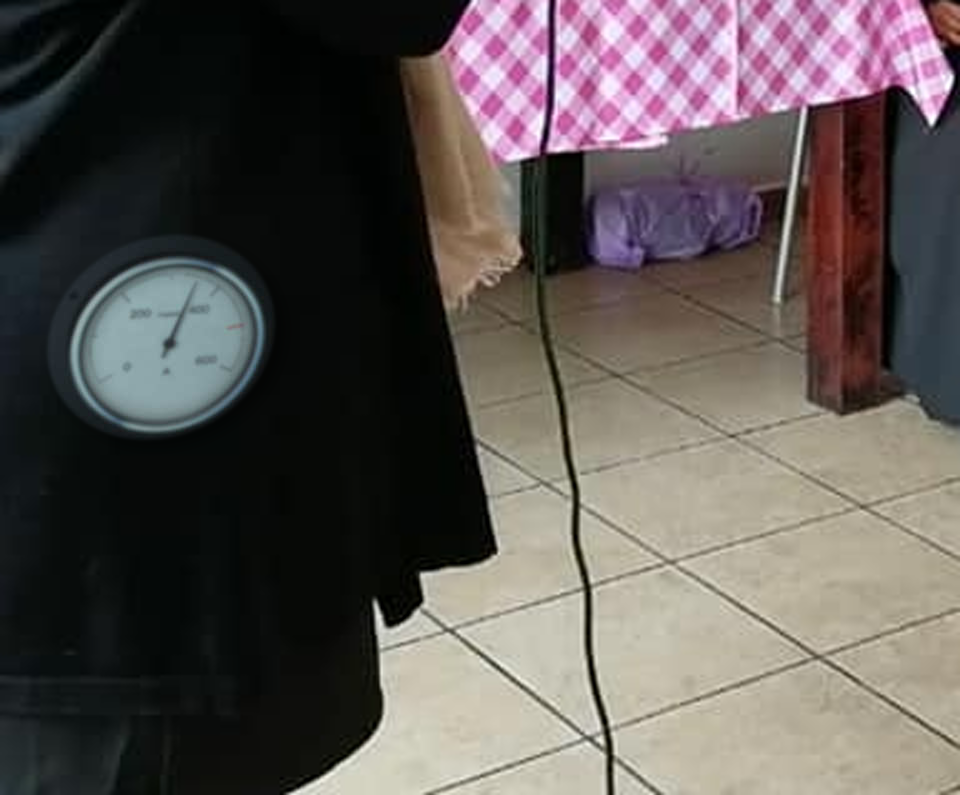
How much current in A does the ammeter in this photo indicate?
350 A
